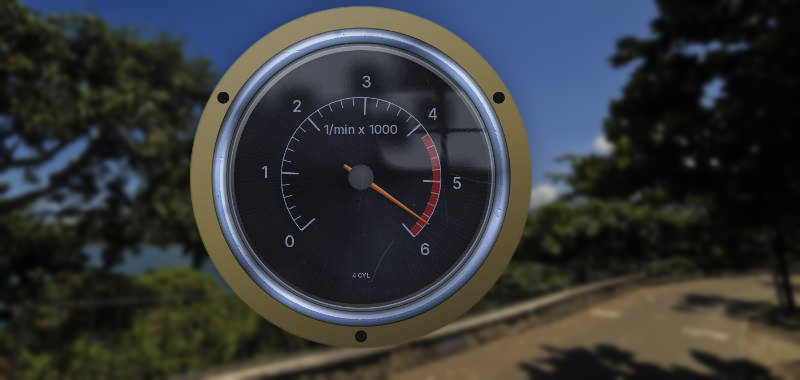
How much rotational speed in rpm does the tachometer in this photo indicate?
5700 rpm
